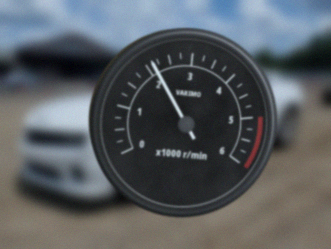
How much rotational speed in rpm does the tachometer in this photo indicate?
2125 rpm
